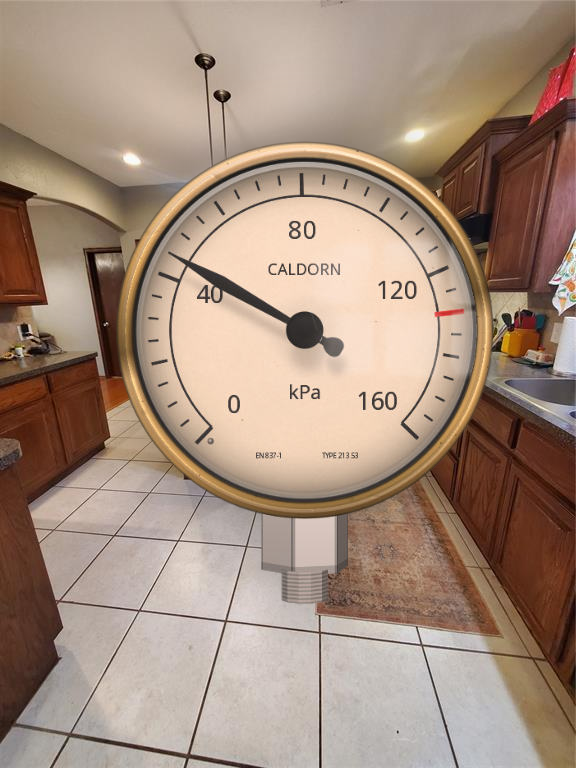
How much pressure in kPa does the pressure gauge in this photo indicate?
45 kPa
